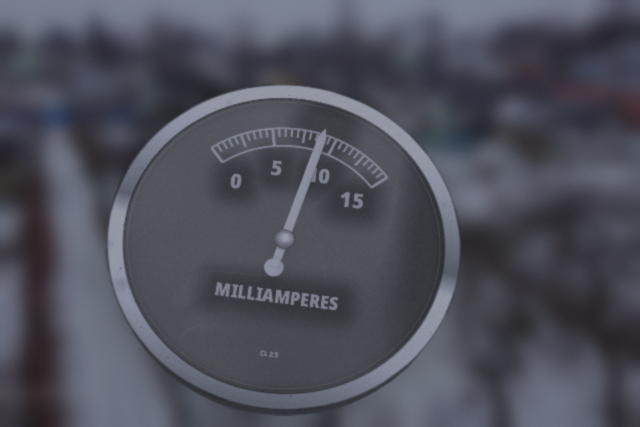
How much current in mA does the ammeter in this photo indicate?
9 mA
